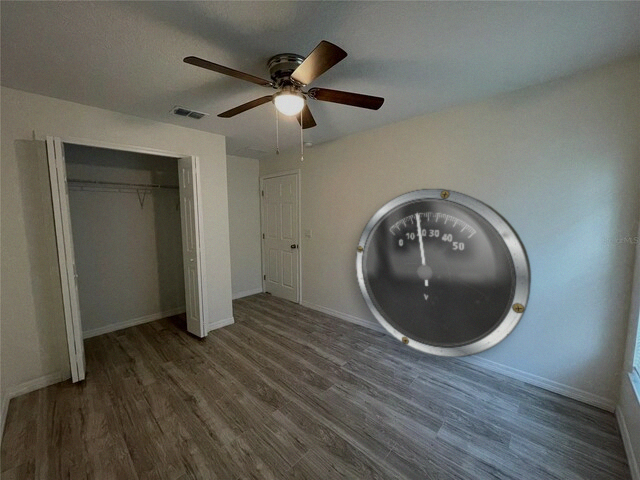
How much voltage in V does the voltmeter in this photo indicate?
20 V
